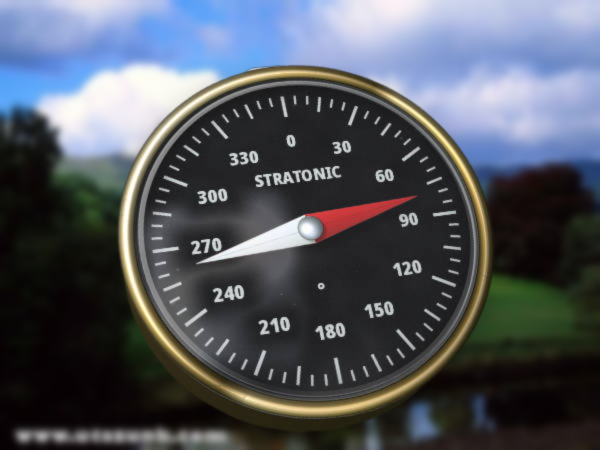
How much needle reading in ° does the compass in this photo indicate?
80 °
